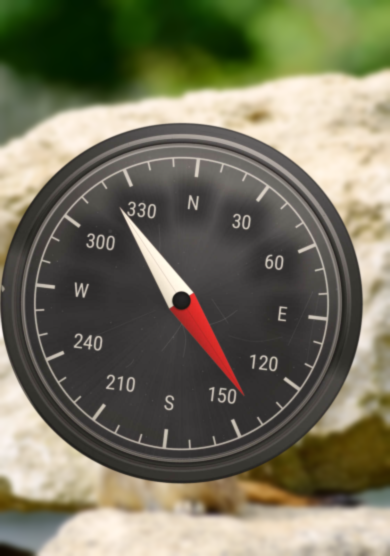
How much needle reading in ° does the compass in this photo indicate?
140 °
